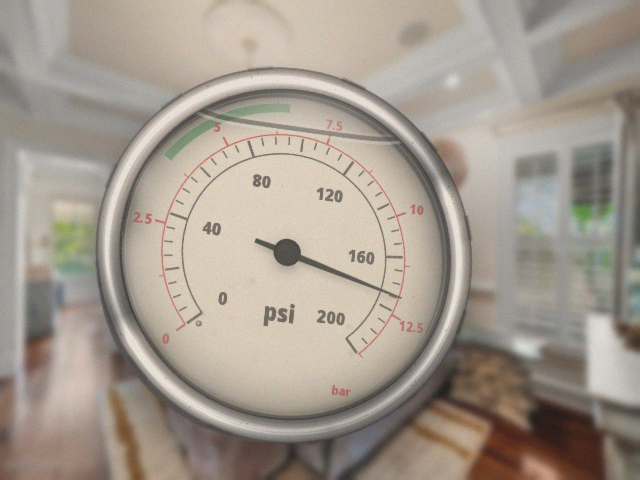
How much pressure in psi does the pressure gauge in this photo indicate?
175 psi
